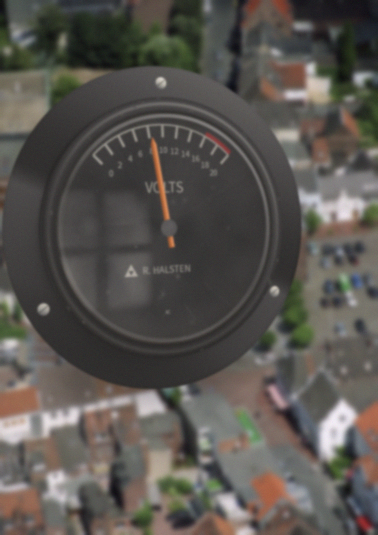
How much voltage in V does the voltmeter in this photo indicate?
8 V
